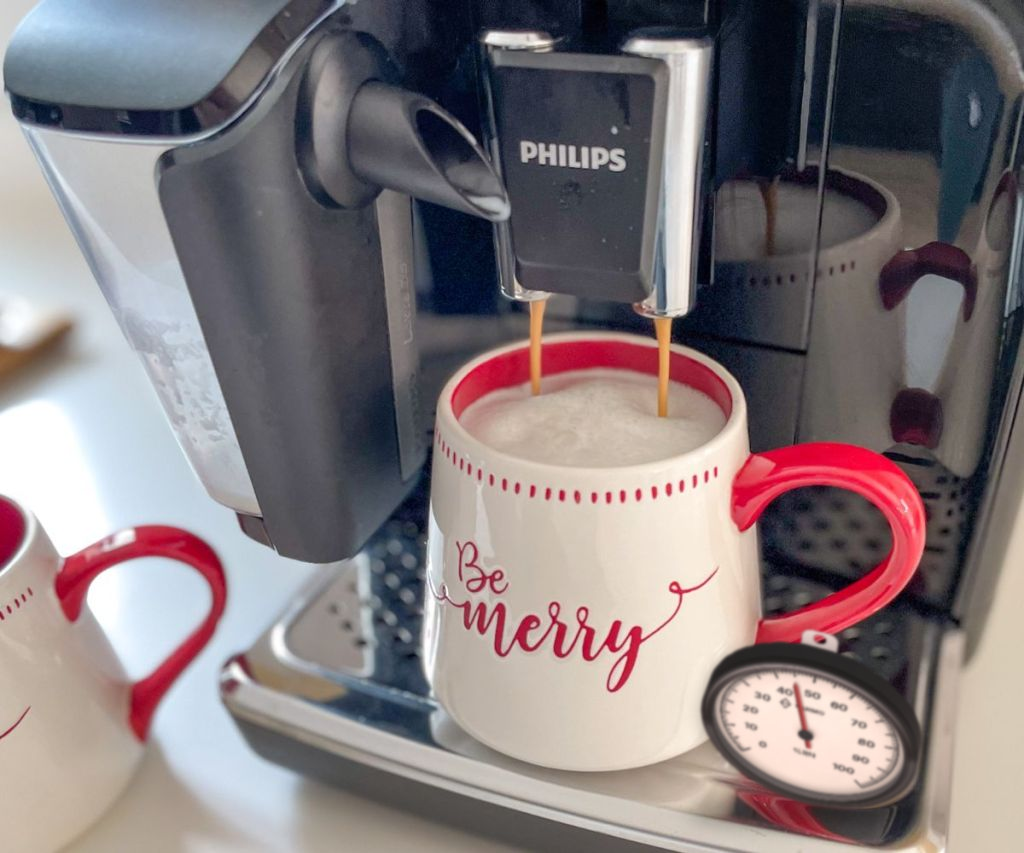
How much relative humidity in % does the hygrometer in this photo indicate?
45 %
